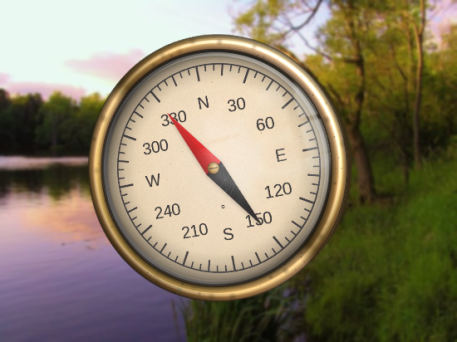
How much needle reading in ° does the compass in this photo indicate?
330 °
